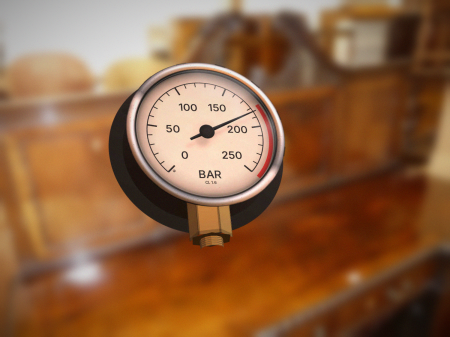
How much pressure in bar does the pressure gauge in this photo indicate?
185 bar
